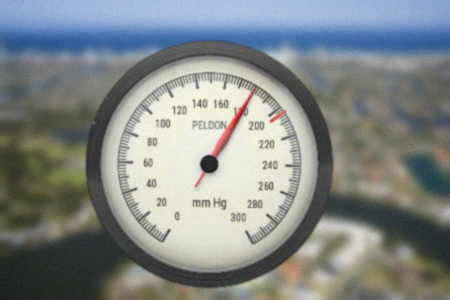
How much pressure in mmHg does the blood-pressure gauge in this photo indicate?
180 mmHg
